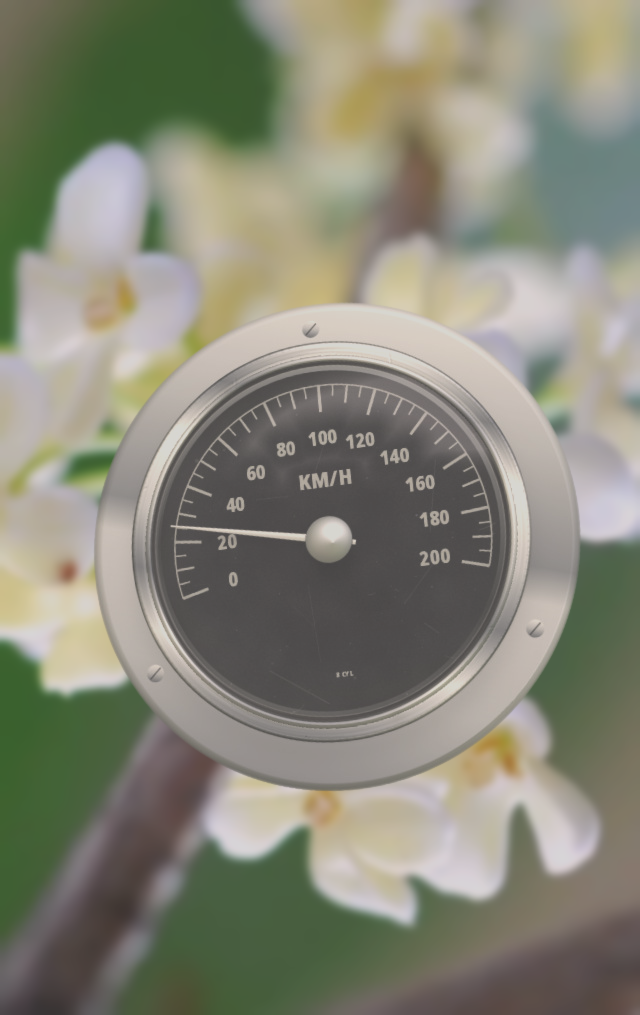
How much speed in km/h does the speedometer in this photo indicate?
25 km/h
